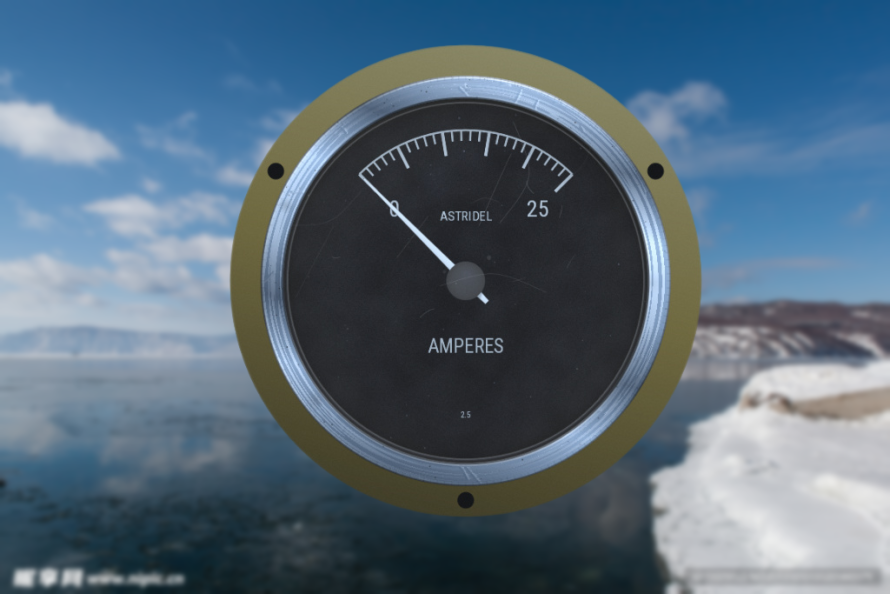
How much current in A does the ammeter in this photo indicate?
0 A
